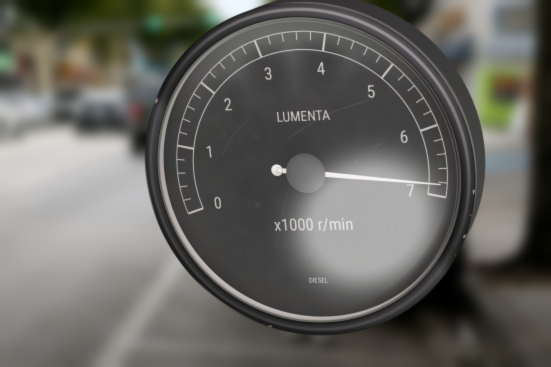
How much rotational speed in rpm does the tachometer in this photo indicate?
6800 rpm
